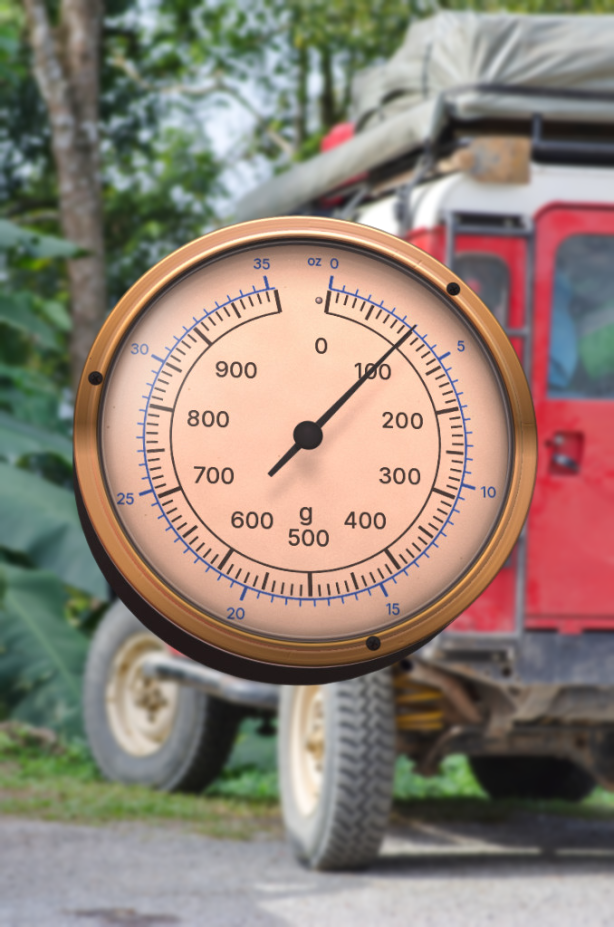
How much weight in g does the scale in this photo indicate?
100 g
